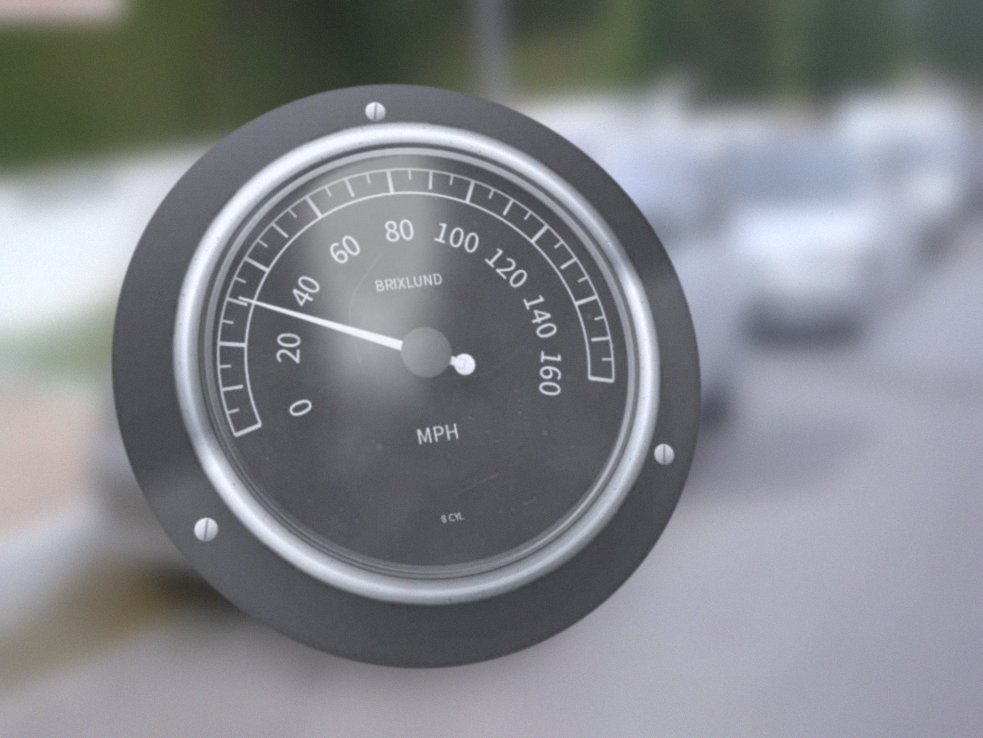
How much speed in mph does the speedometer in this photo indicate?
30 mph
